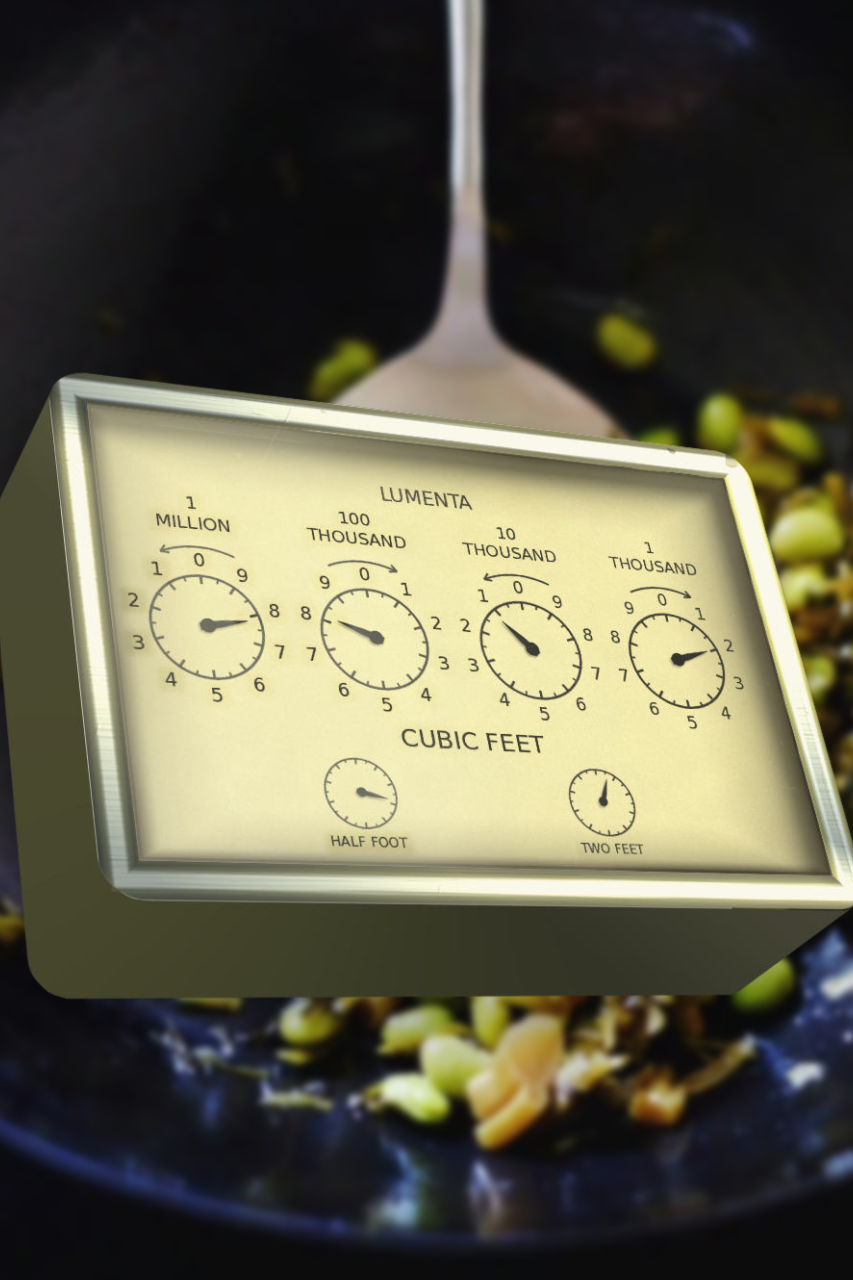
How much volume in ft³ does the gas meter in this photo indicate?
781200 ft³
